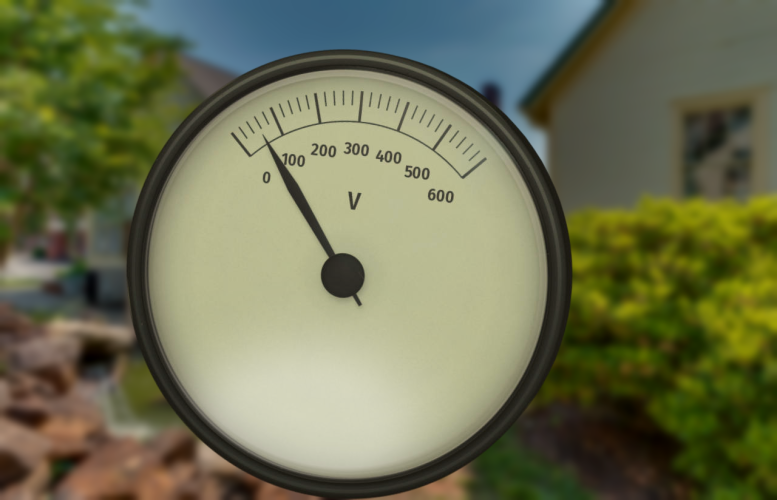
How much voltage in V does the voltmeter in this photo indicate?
60 V
